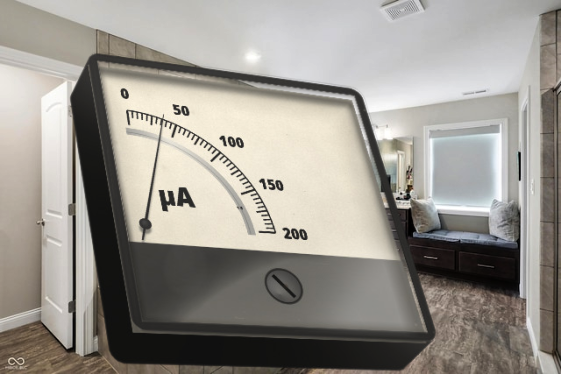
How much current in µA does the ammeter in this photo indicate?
35 µA
